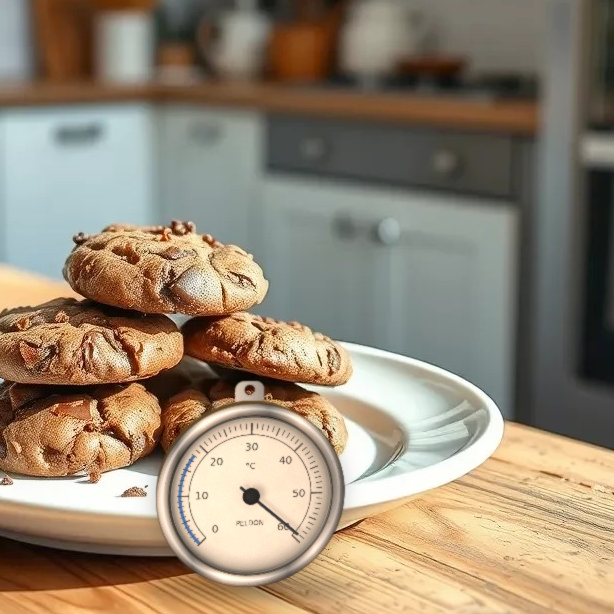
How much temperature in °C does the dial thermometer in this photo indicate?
59 °C
